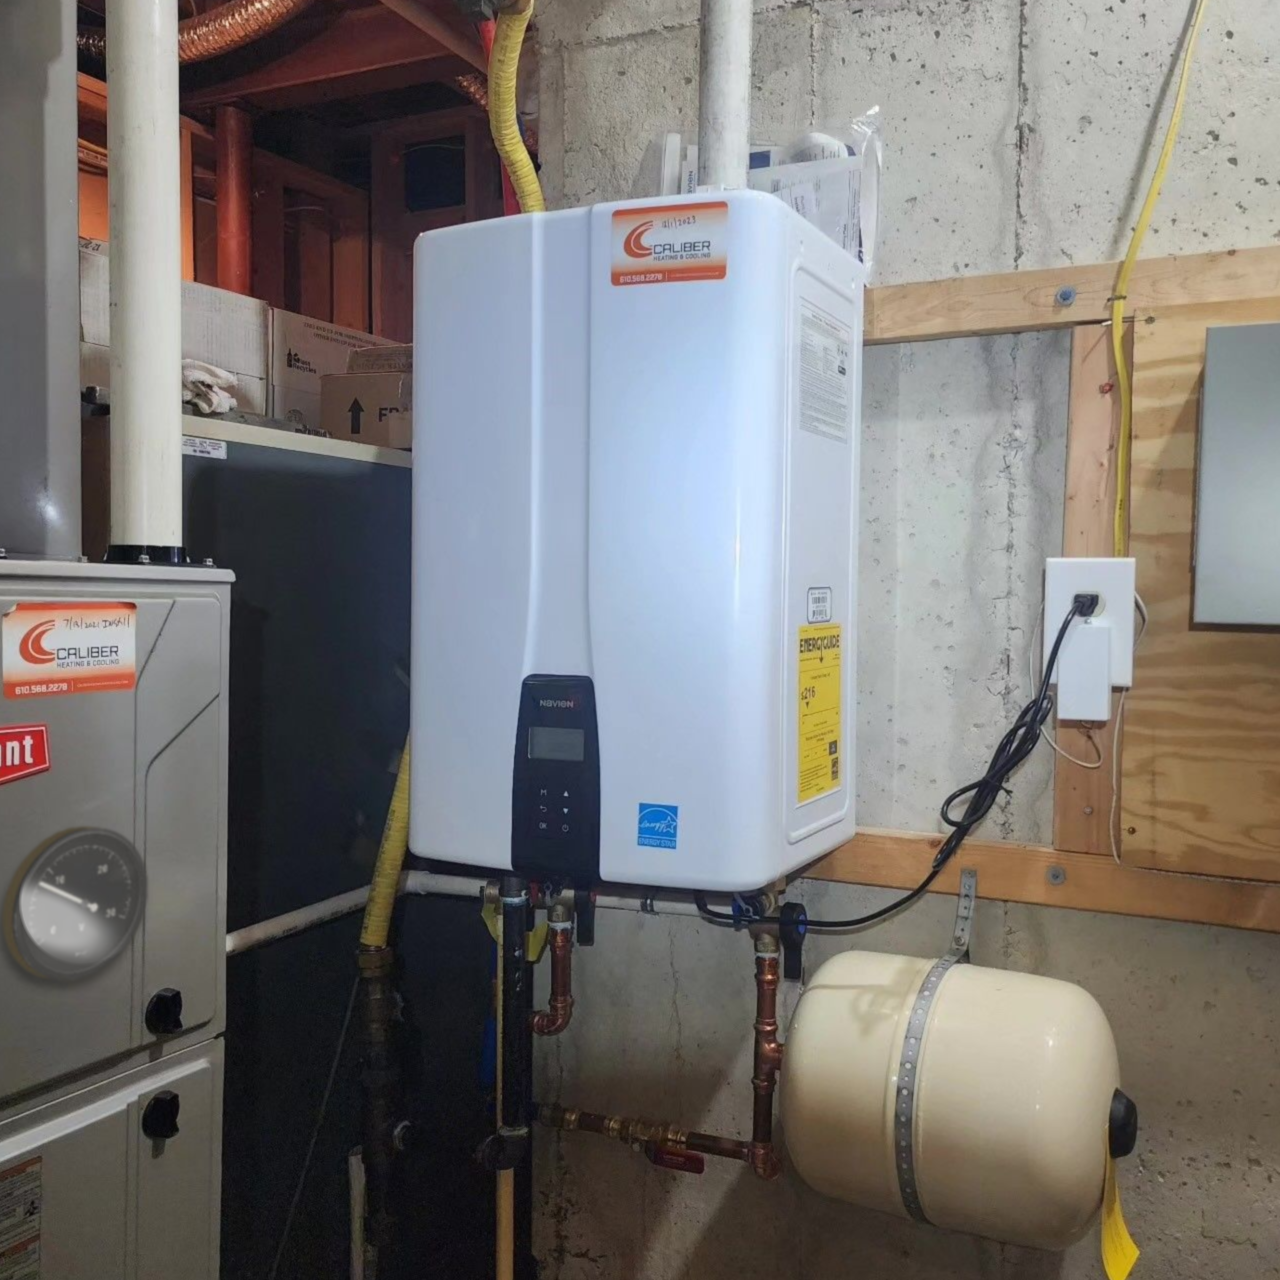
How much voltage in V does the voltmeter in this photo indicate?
8 V
